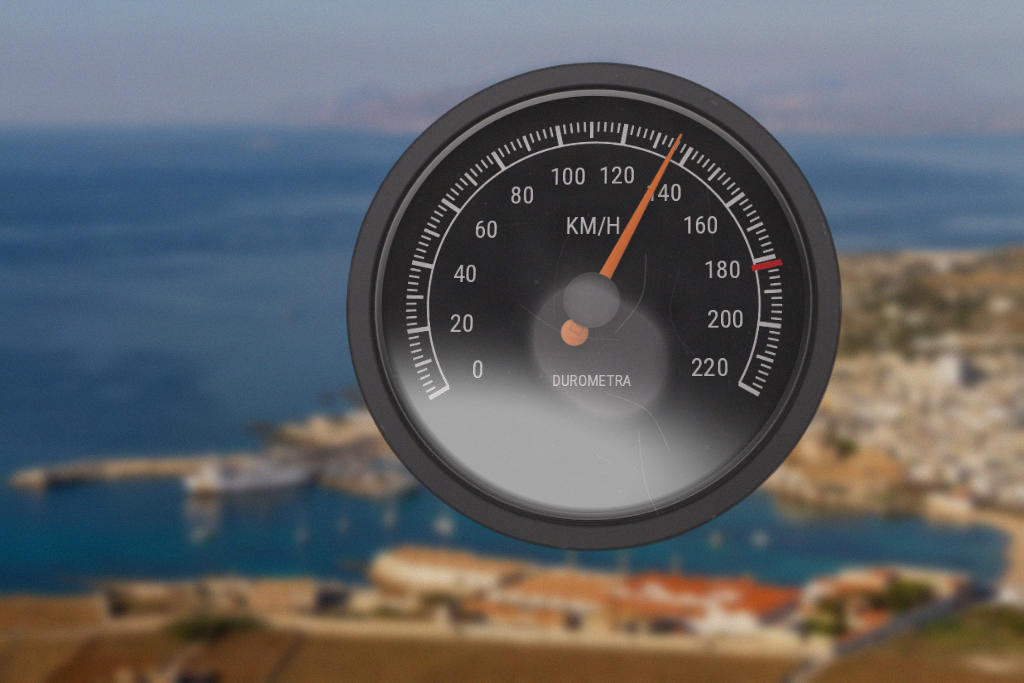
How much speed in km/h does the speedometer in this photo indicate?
136 km/h
